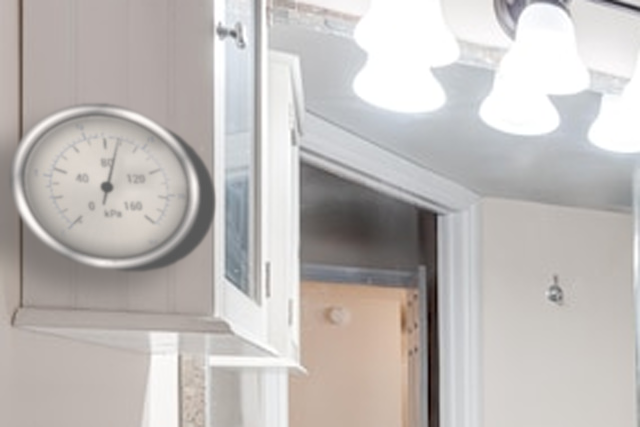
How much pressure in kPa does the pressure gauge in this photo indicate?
90 kPa
